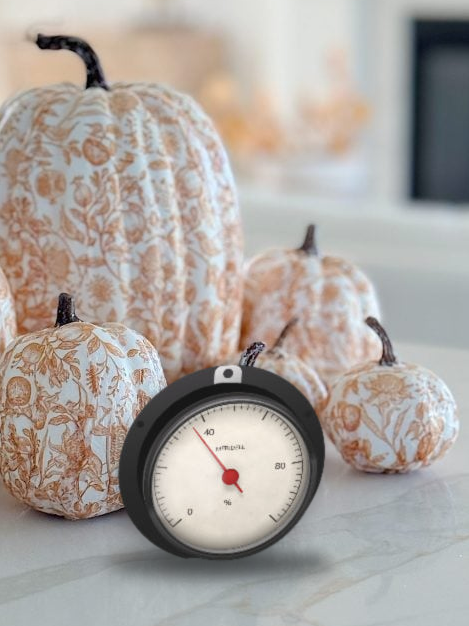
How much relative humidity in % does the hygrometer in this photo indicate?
36 %
